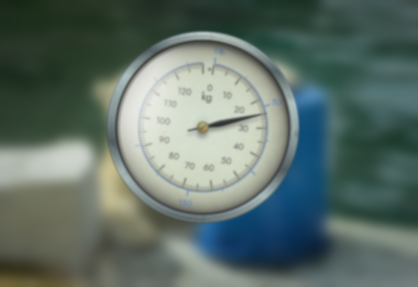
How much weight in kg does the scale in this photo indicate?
25 kg
